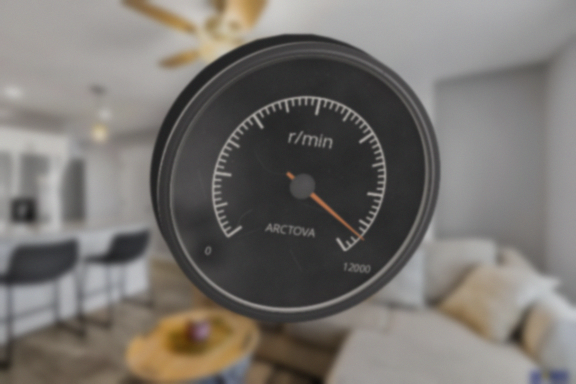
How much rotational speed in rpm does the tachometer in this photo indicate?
11400 rpm
